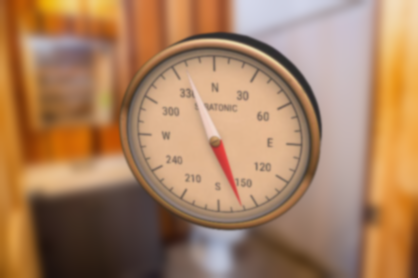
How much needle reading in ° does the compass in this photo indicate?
160 °
